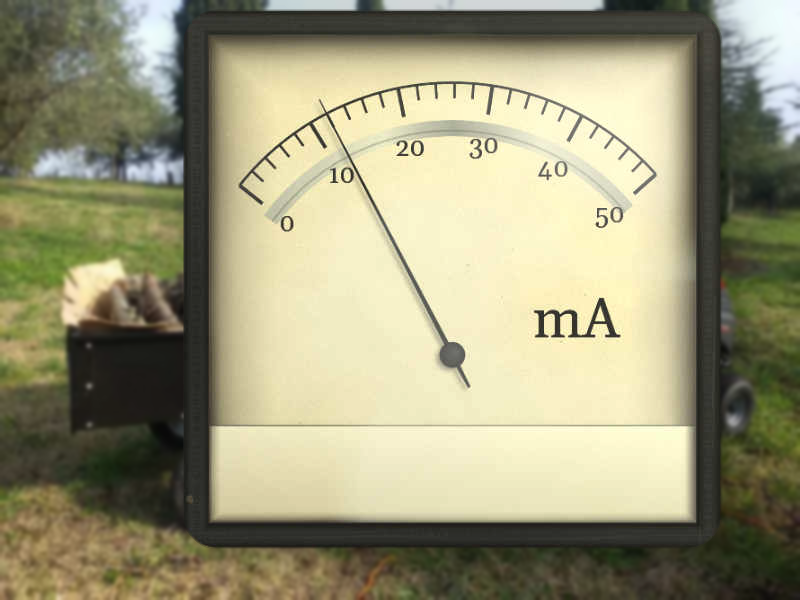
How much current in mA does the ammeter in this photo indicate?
12 mA
